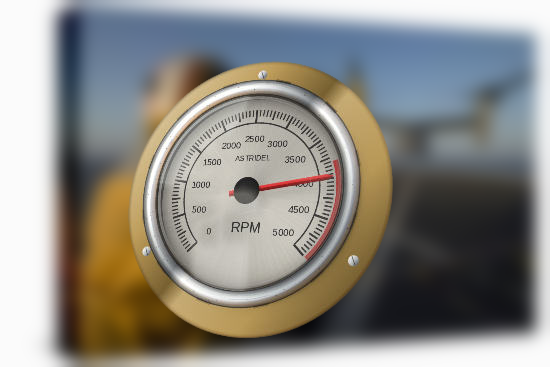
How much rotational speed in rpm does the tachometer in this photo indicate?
4000 rpm
